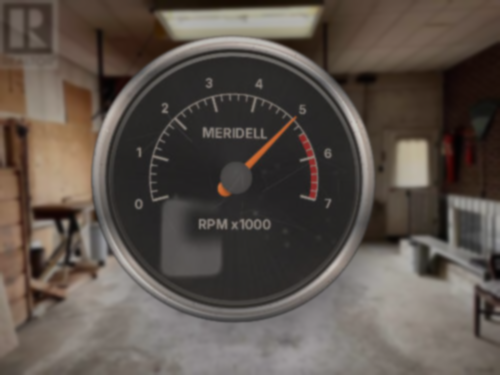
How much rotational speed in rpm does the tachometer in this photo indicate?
5000 rpm
